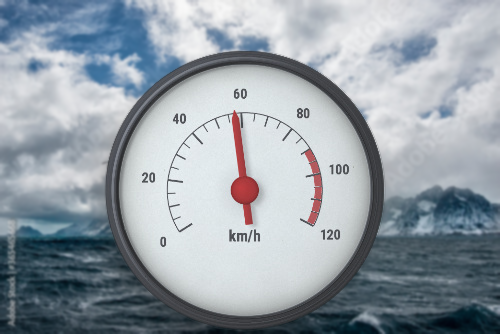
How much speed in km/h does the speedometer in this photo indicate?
57.5 km/h
